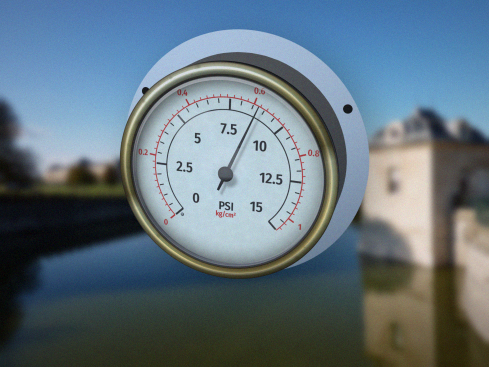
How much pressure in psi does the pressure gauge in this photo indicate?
8.75 psi
